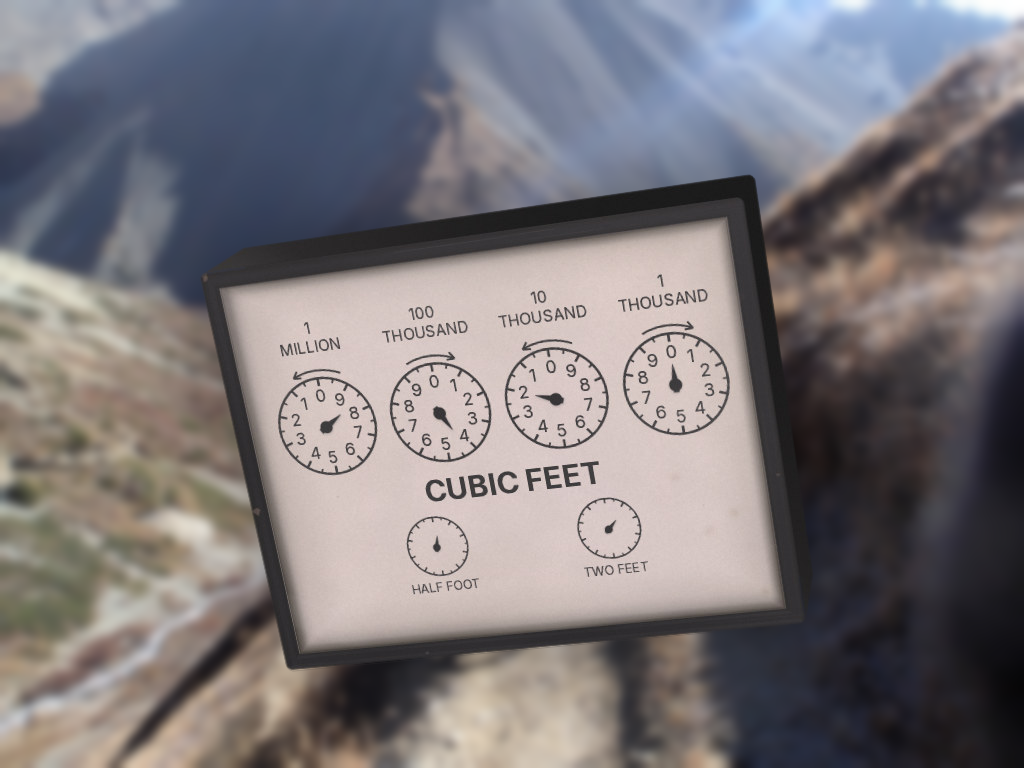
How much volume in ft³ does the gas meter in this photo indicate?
842000 ft³
